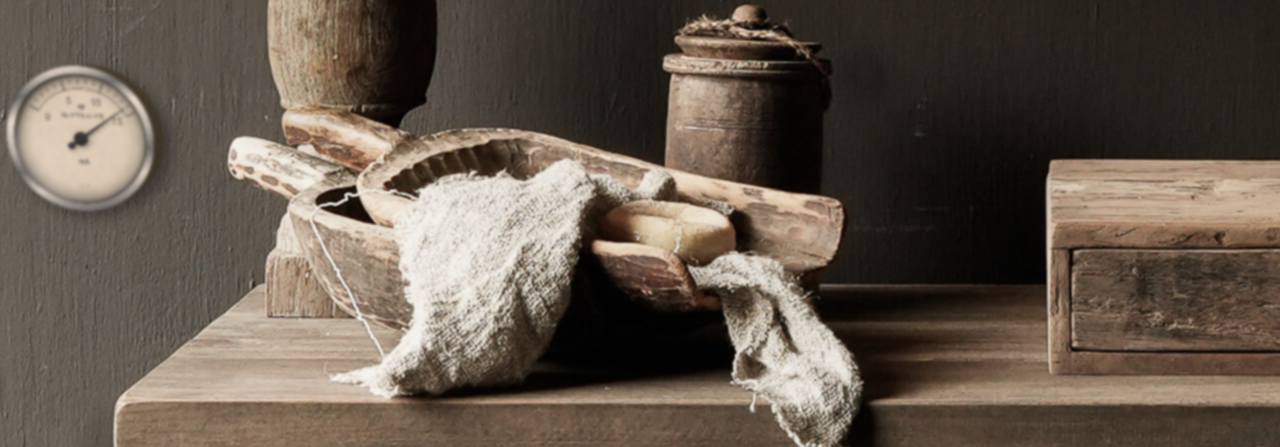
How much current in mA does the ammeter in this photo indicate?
14 mA
